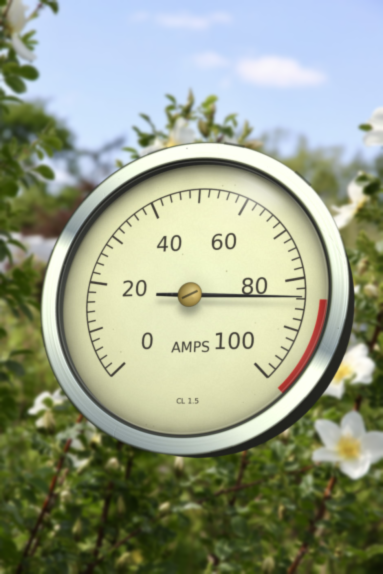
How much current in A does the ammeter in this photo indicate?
84 A
